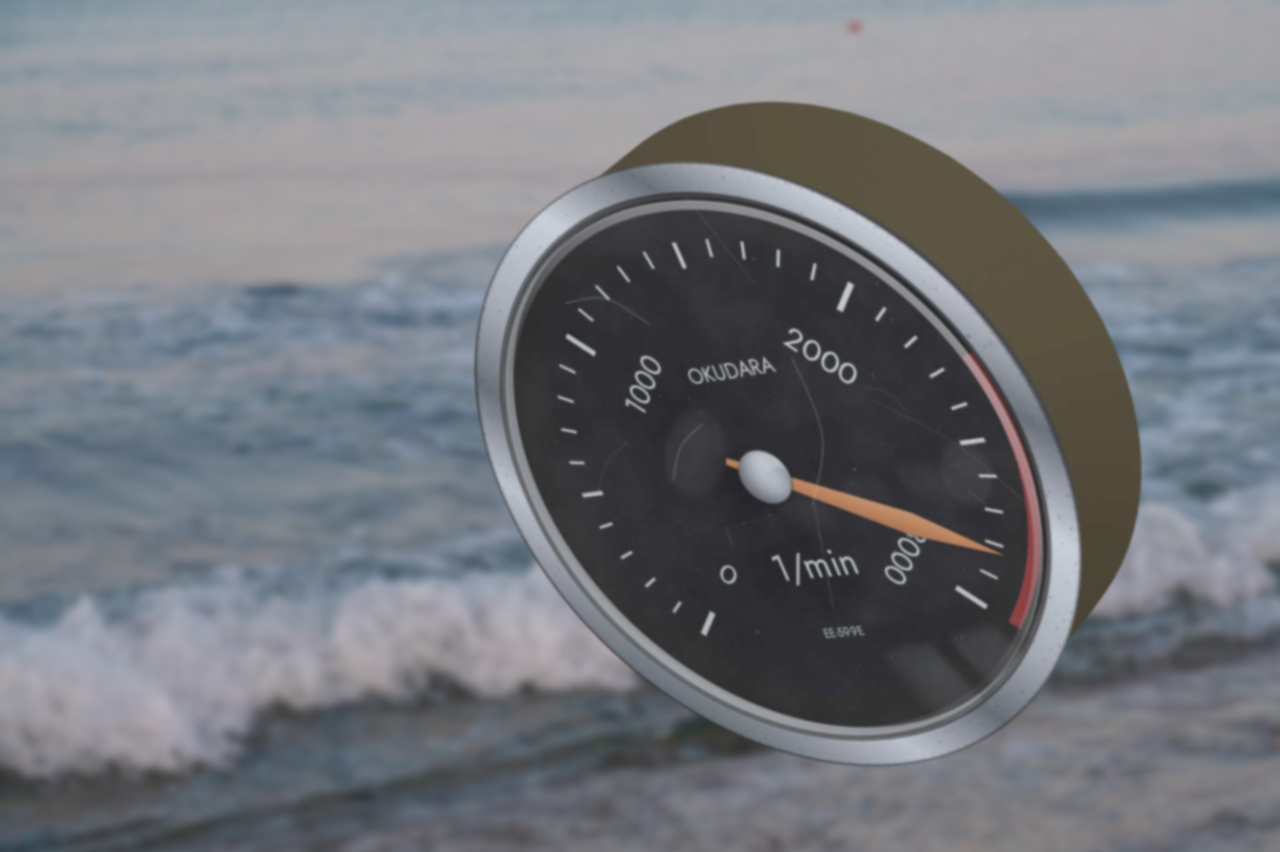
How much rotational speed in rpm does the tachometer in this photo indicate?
2800 rpm
